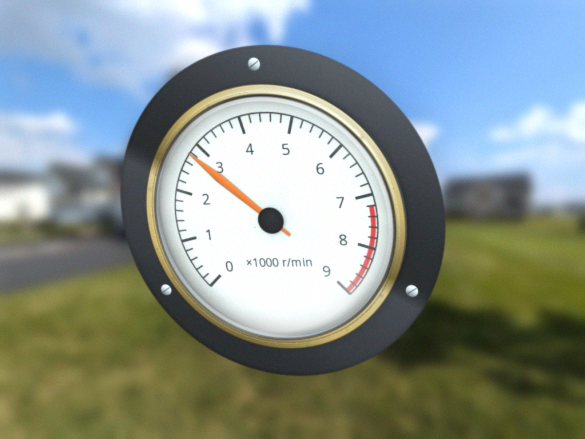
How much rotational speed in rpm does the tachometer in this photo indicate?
2800 rpm
